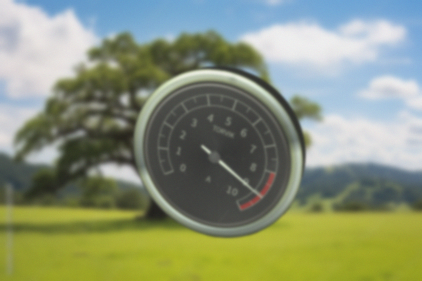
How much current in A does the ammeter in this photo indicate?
9 A
